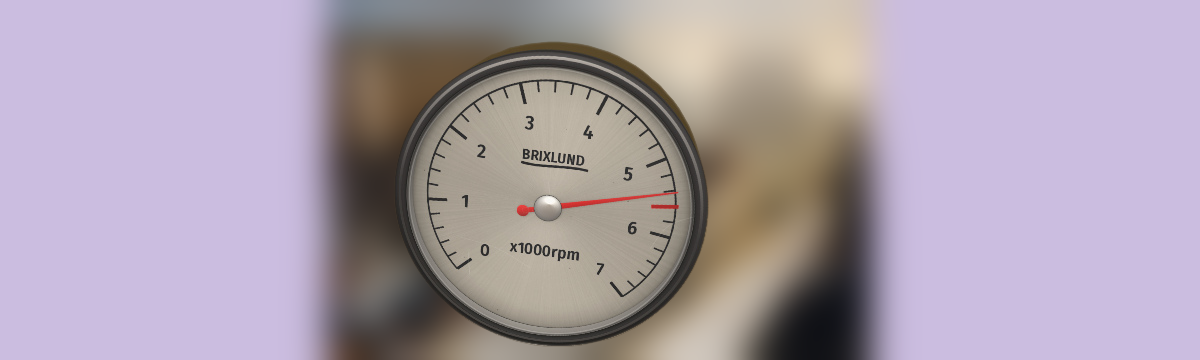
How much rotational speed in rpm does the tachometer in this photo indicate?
5400 rpm
